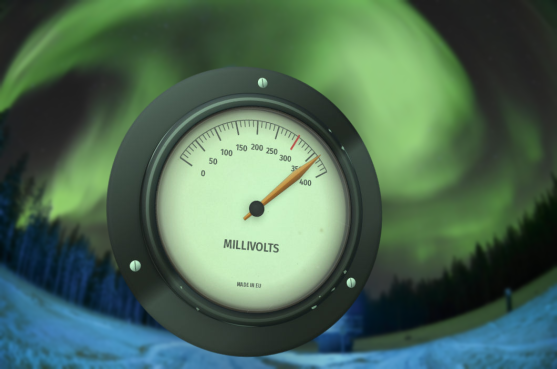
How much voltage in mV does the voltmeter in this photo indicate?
360 mV
